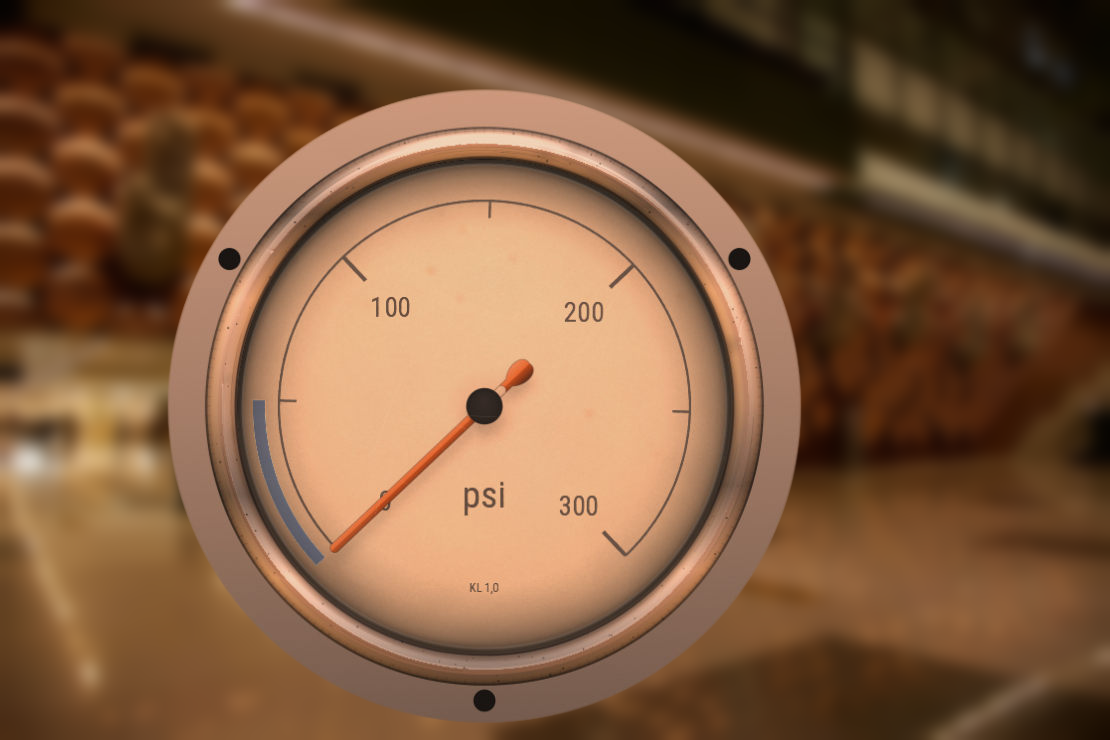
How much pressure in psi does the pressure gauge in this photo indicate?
0 psi
